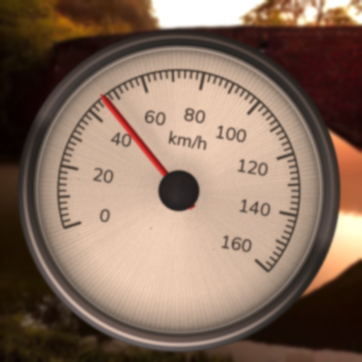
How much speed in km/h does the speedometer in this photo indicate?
46 km/h
